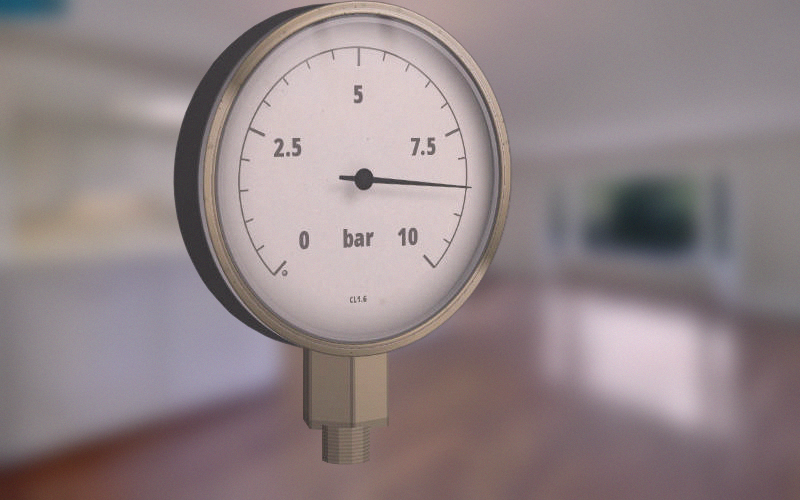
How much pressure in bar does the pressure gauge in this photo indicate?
8.5 bar
